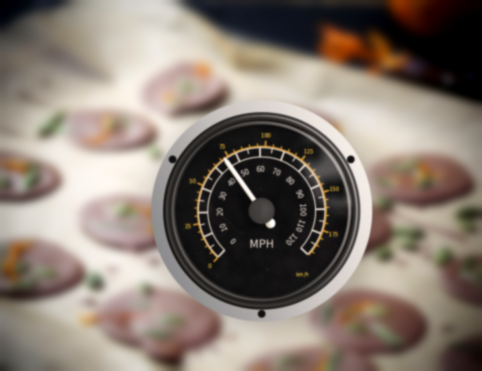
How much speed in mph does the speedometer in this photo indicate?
45 mph
